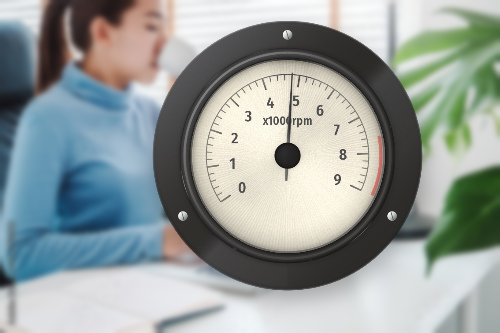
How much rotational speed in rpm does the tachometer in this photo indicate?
4800 rpm
